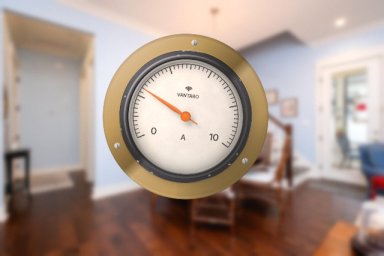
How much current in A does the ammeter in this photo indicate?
2.4 A
